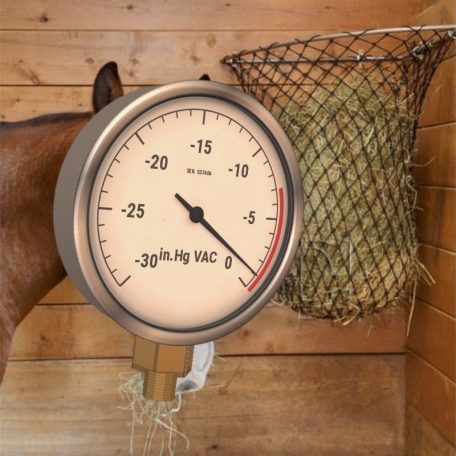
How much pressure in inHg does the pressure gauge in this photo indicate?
-1 inHg
